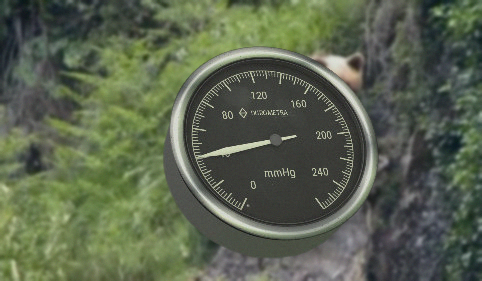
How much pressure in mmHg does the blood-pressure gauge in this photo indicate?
40 mmHg
